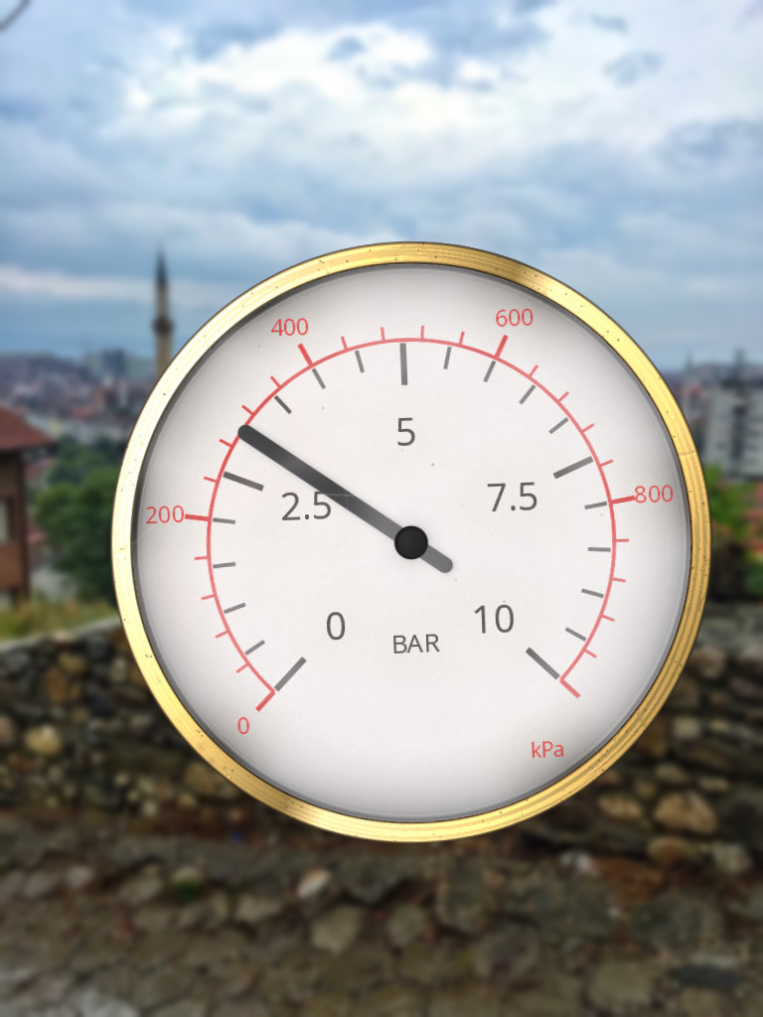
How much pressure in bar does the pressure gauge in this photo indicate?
3 bar
